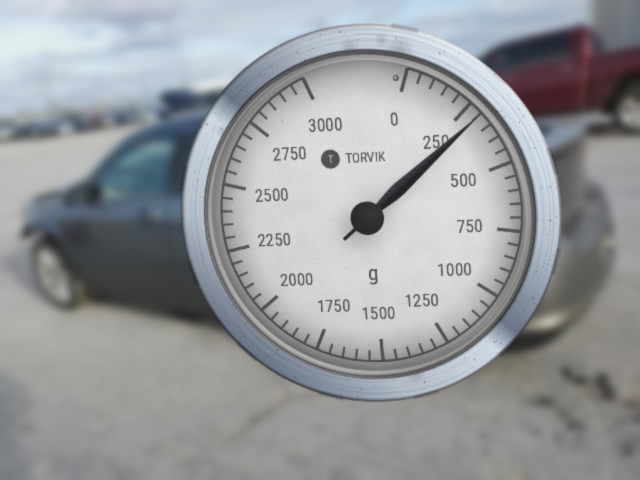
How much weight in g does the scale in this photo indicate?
300 g
